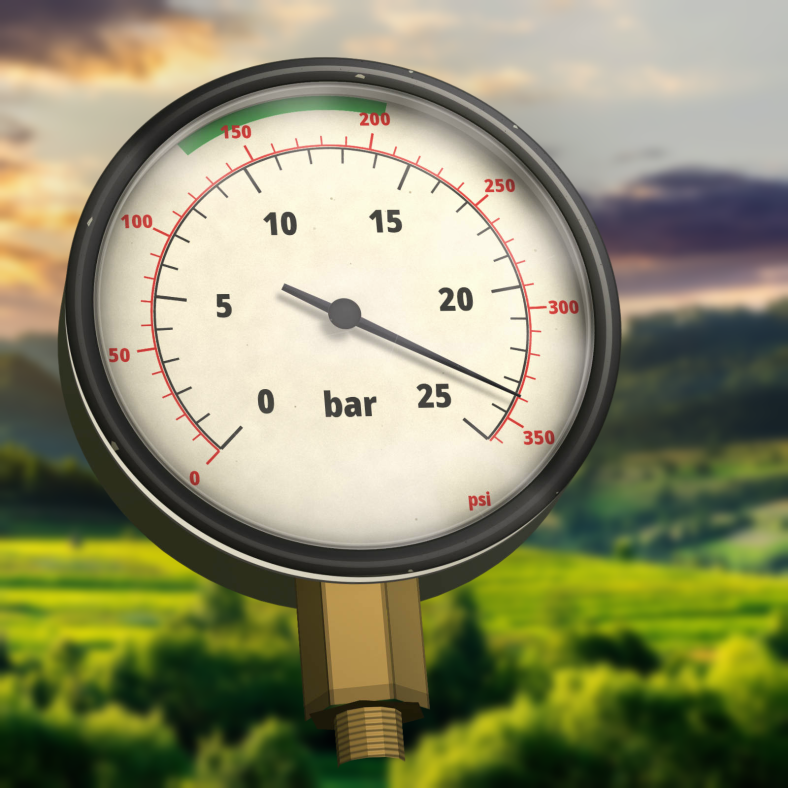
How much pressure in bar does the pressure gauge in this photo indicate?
23.5 bar
